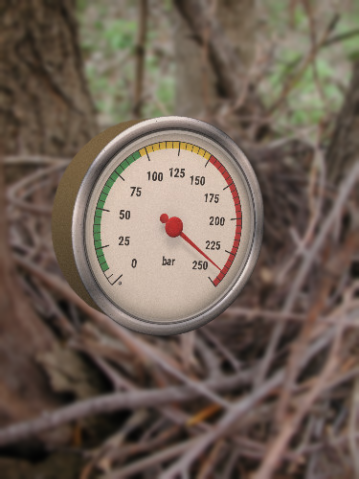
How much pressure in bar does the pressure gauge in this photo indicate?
240 bar
